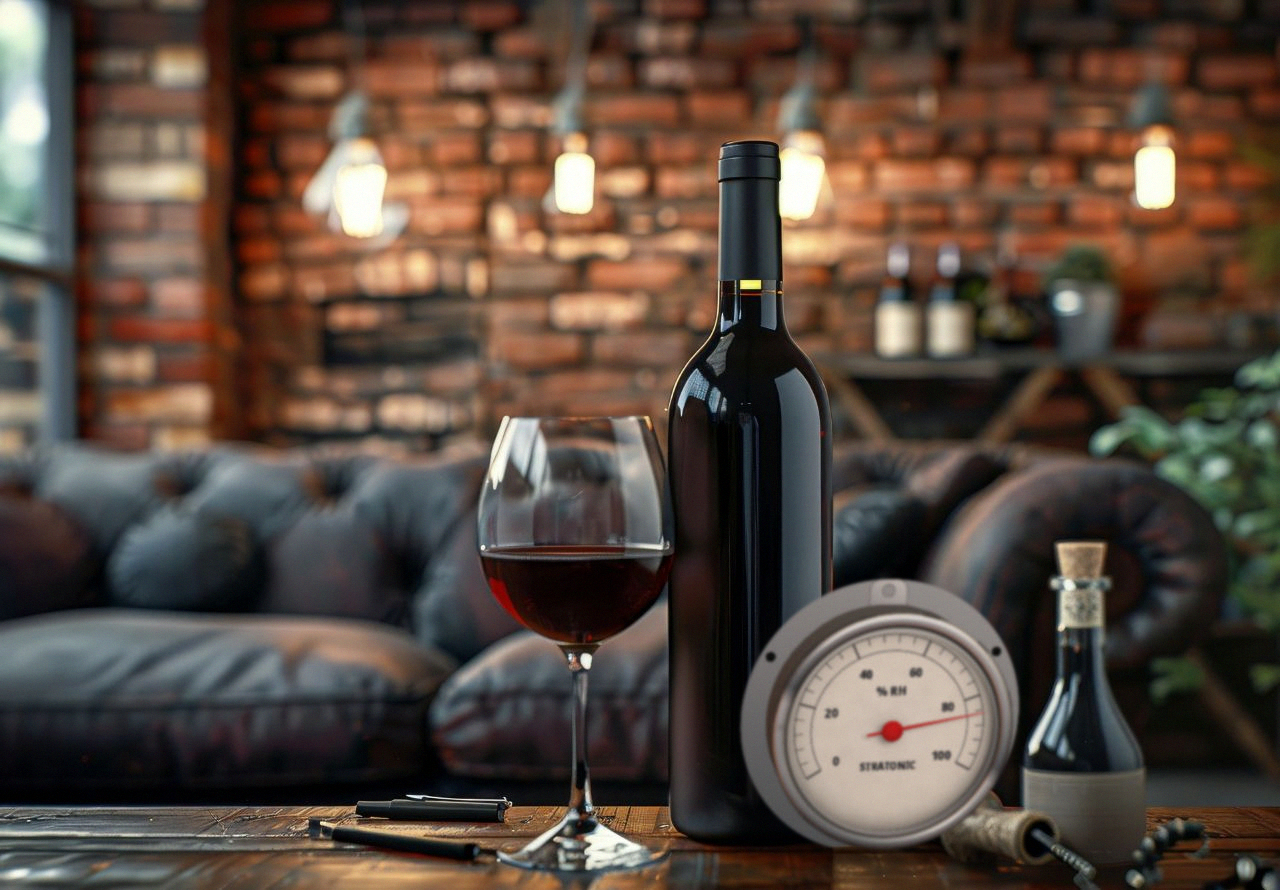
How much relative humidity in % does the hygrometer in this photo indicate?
84 %
